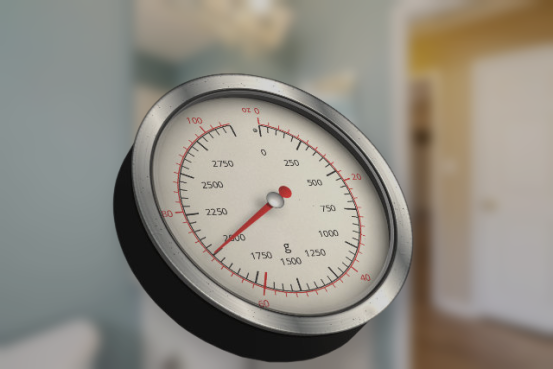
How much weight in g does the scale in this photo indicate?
2000 g
